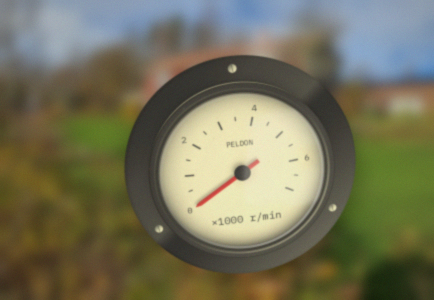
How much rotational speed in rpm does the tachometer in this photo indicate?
0 rpm
